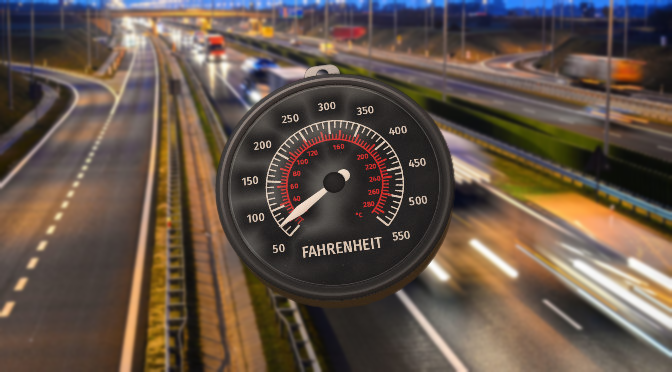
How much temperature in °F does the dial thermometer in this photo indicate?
70 °F
